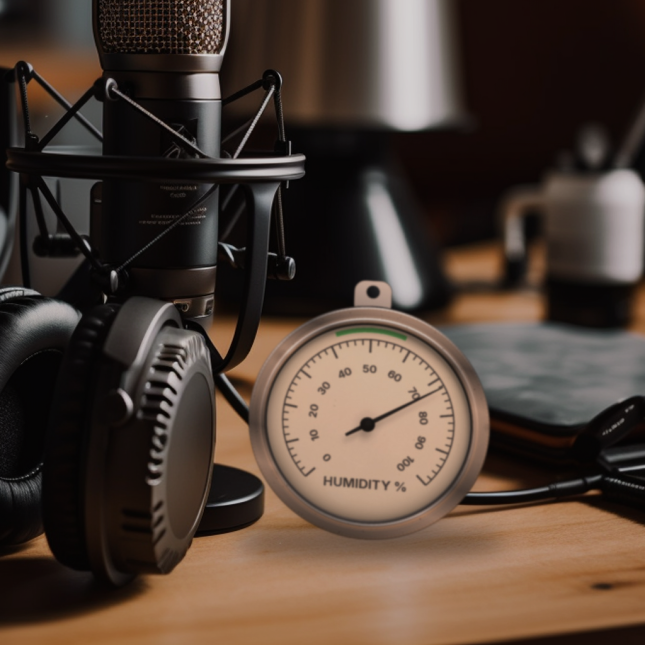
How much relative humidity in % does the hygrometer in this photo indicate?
72 %
